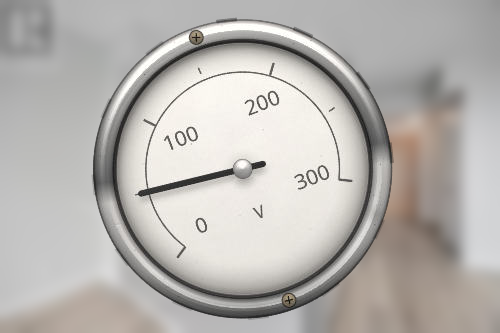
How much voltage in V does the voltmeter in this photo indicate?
50 V
